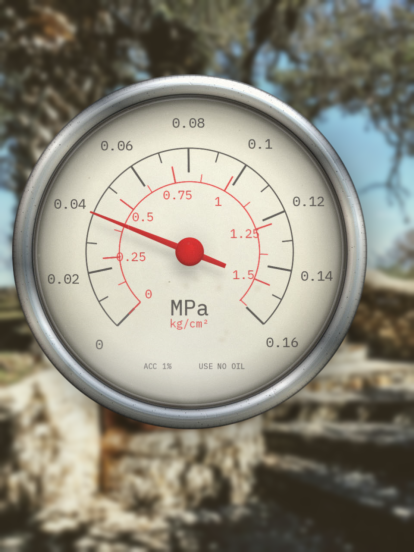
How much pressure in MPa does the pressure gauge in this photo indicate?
0.04 MPa
